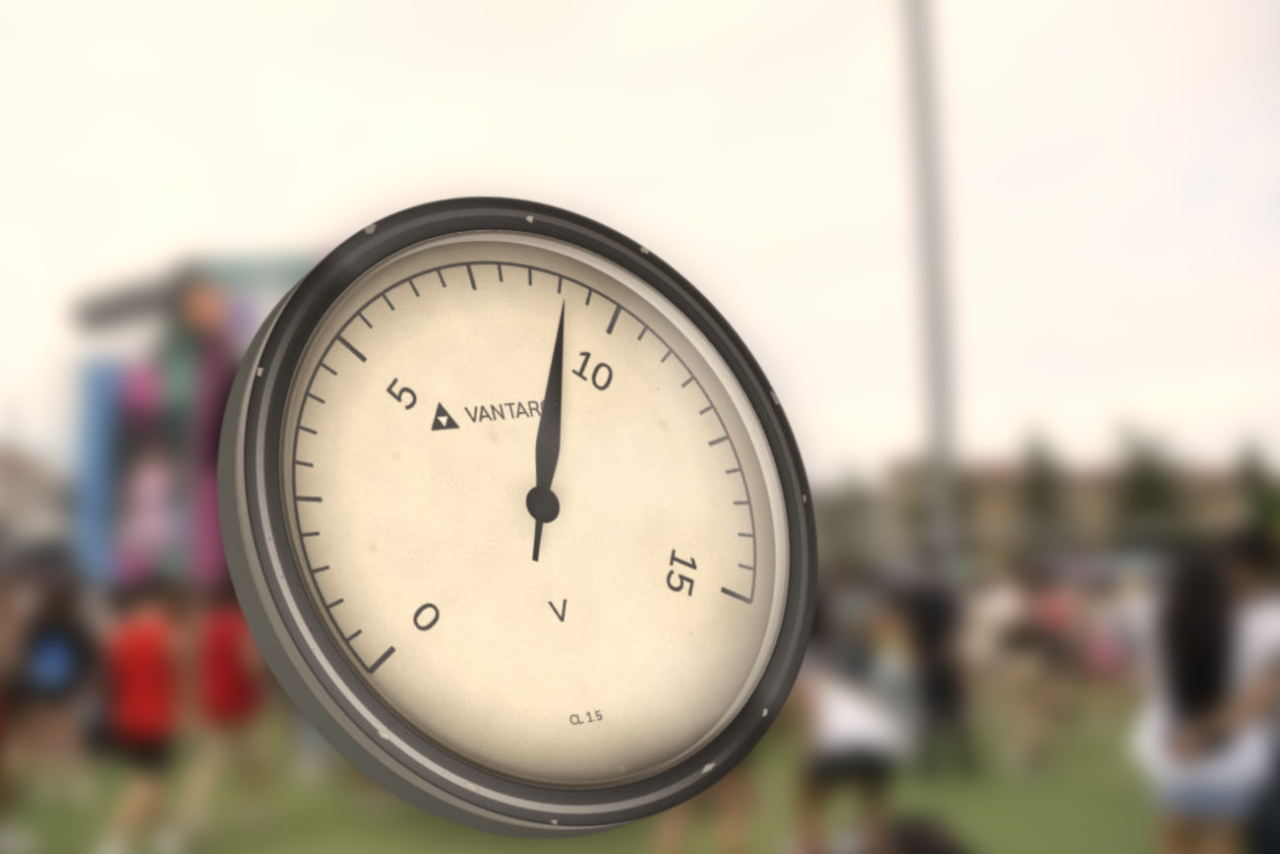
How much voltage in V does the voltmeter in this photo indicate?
9 V
